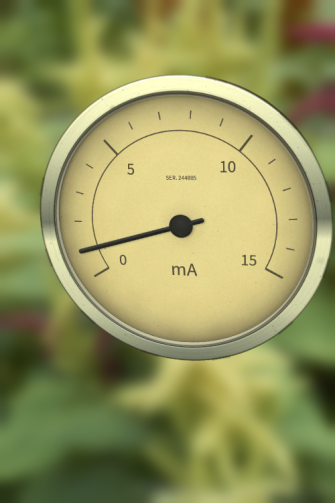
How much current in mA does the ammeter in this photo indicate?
1 mA
